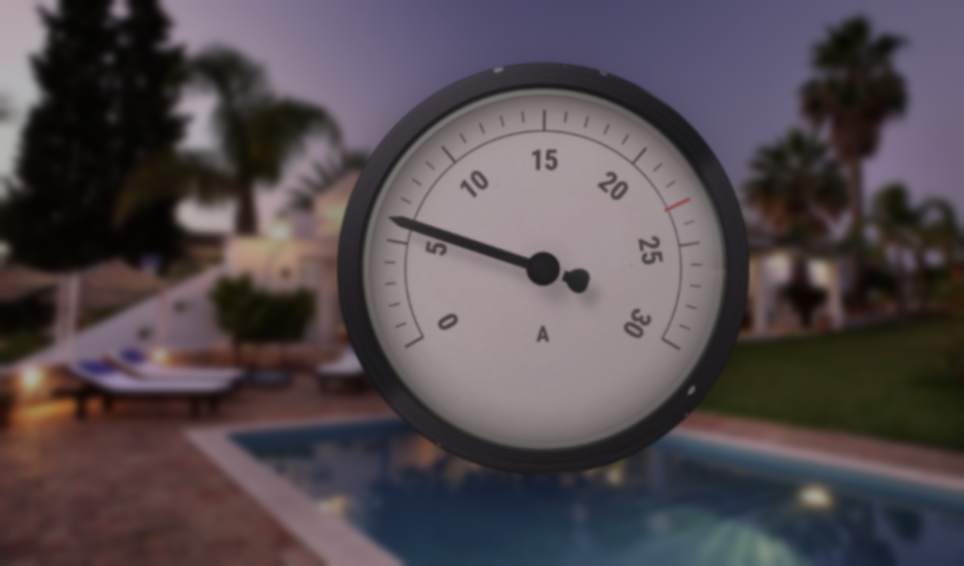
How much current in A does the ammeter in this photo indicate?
6 A
